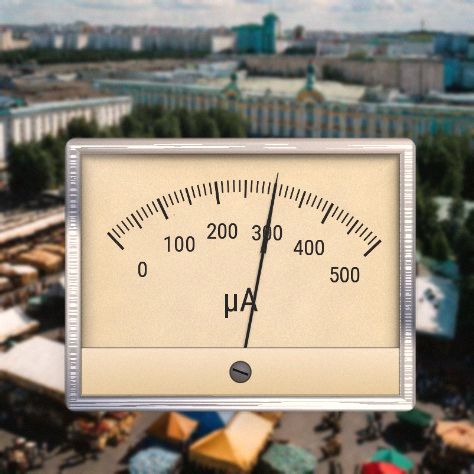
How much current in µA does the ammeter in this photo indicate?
300 µA
